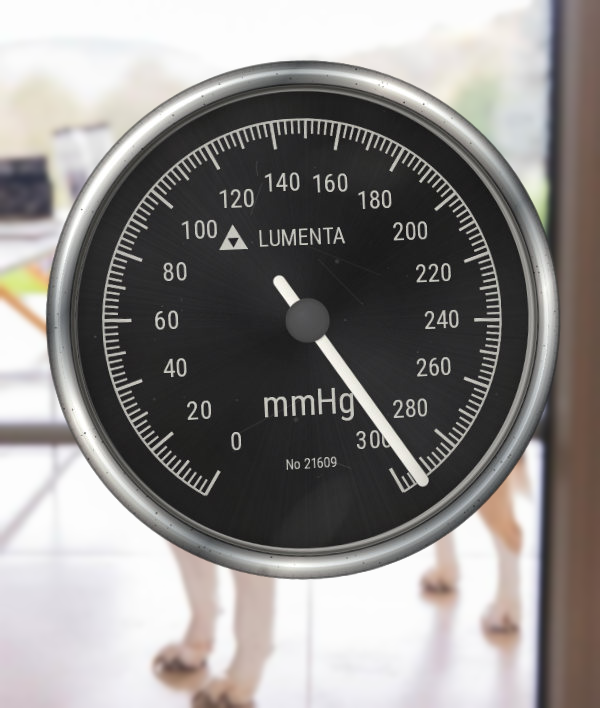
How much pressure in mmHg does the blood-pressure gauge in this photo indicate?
294 mmHg
